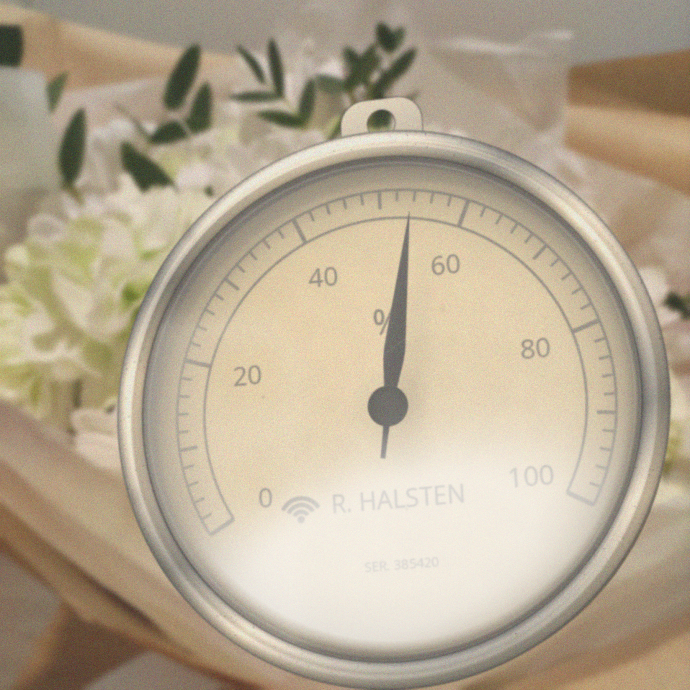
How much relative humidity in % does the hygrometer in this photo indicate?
54 %
